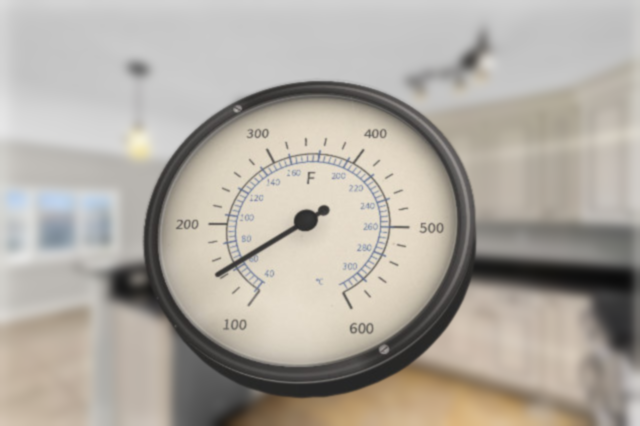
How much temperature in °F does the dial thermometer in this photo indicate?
140 °F
